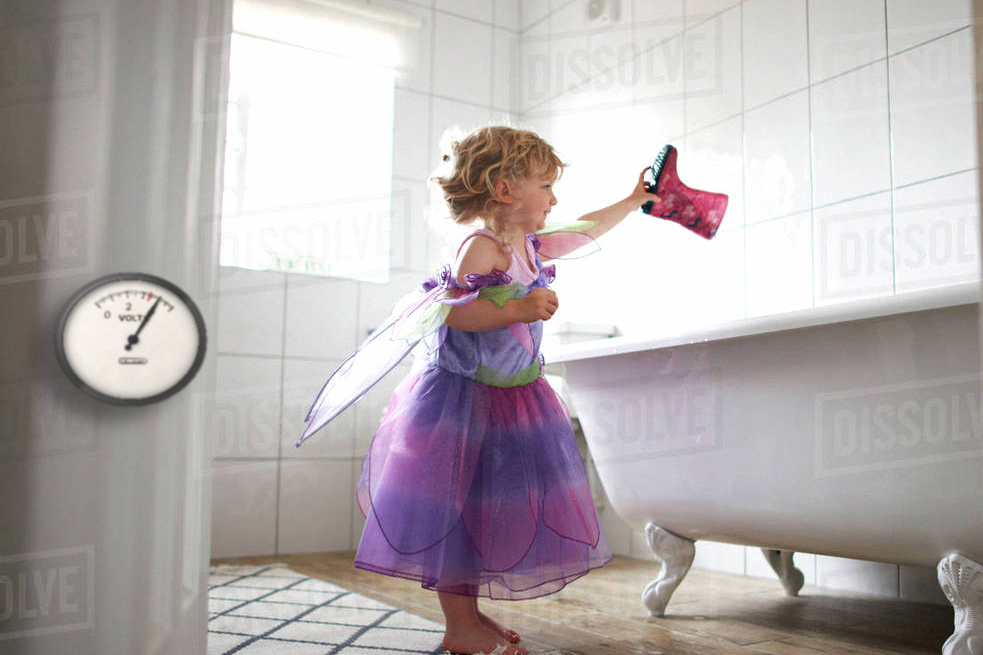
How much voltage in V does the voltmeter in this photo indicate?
4 V
